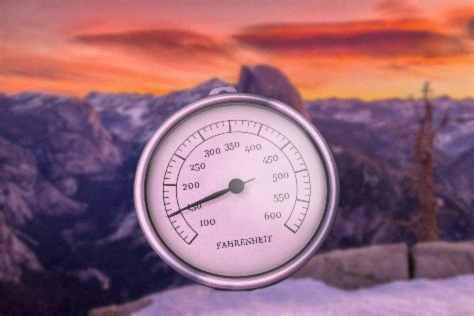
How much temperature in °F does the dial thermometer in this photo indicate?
150 °F
